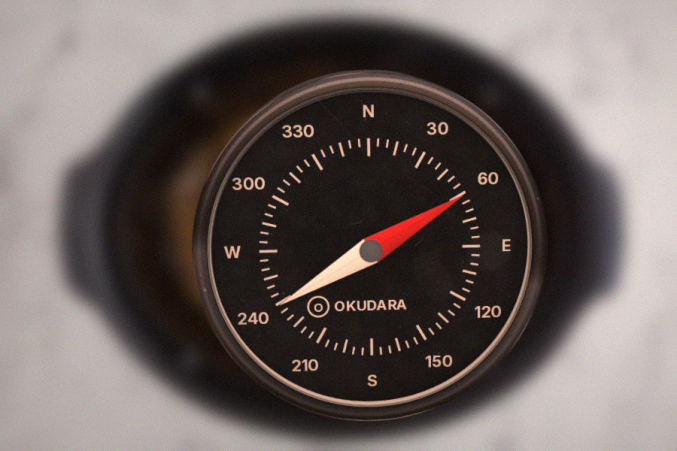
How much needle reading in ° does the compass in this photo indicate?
60 °
